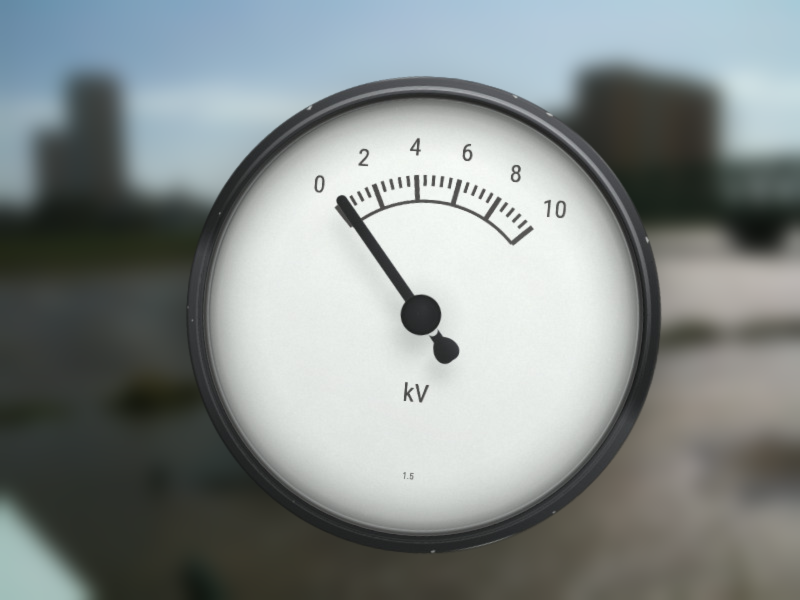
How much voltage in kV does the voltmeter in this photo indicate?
0.4 kV
